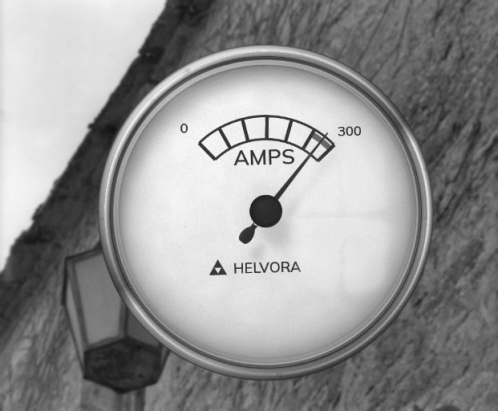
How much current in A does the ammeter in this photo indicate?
275 A
